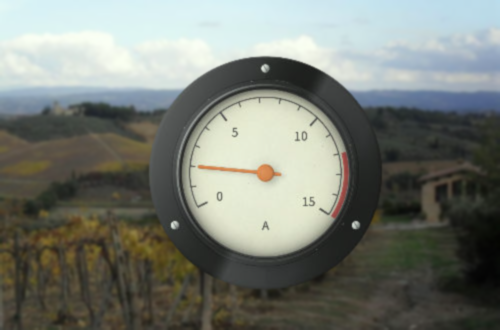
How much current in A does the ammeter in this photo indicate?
2 A
